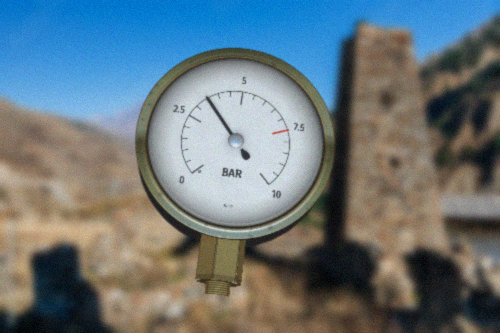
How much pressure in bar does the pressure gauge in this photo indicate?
3.5 bar
